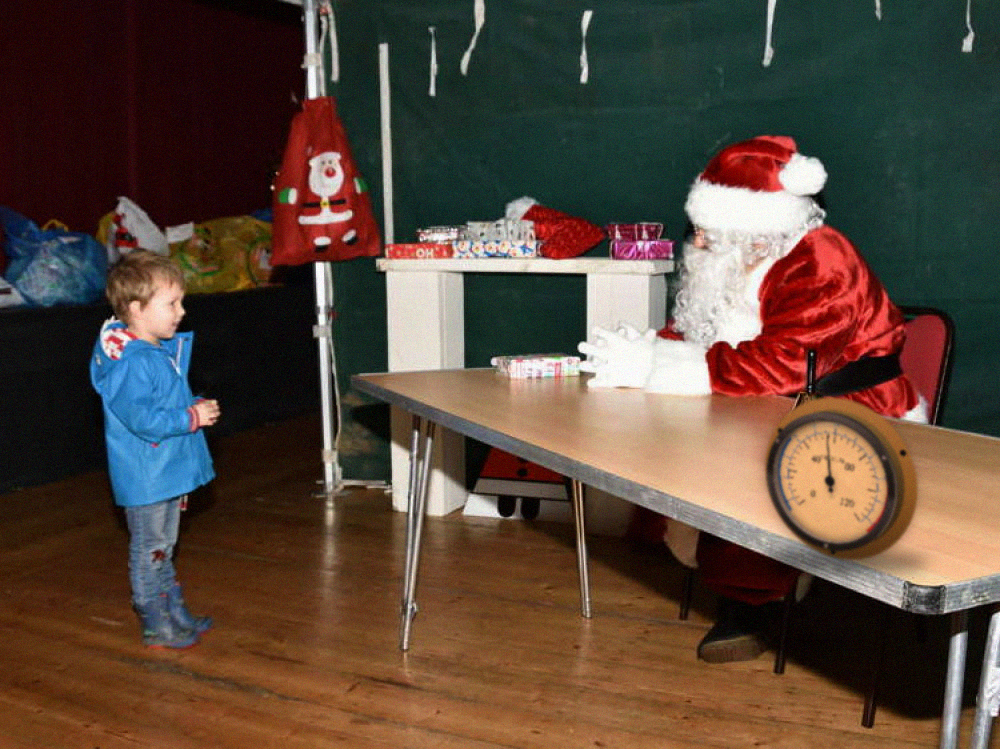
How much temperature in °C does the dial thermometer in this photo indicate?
56 °C
